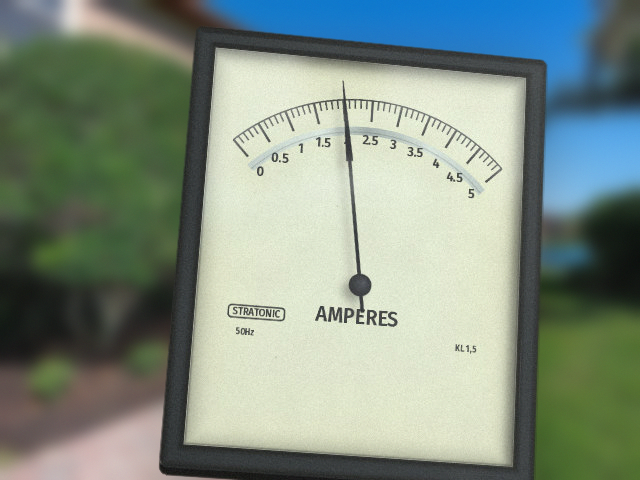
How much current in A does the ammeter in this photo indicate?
2 A
